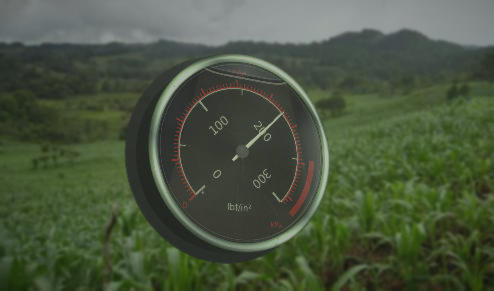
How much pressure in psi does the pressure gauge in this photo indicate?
200 psi
